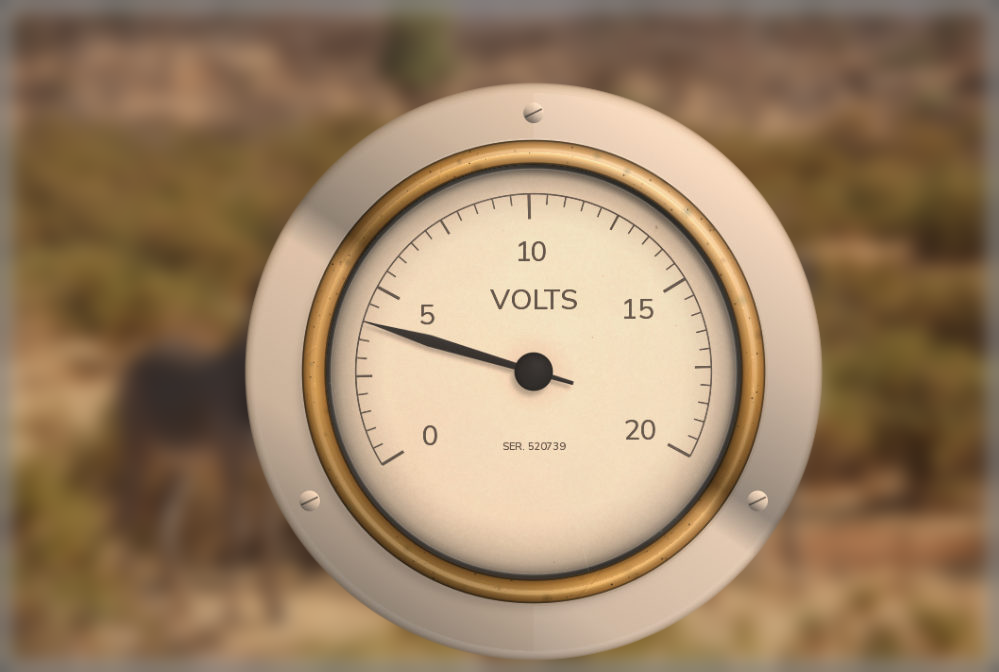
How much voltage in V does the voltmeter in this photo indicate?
4 V
